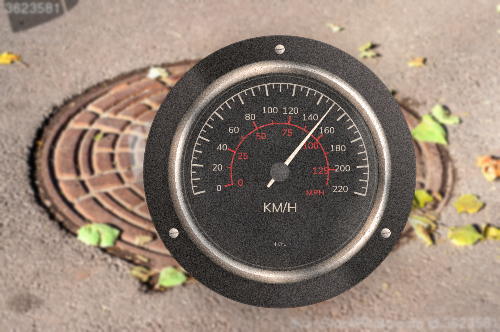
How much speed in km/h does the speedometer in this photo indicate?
150 km/h
